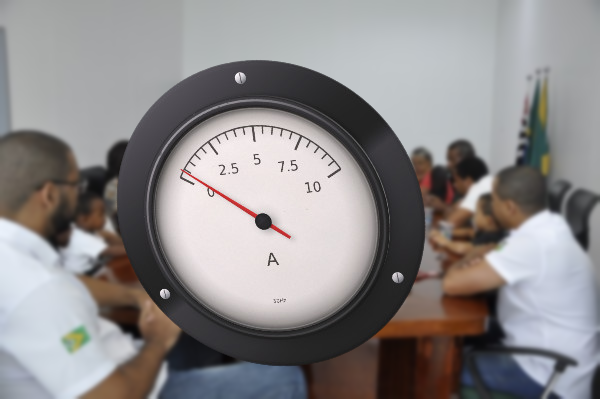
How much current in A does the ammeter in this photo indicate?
0.5 A
